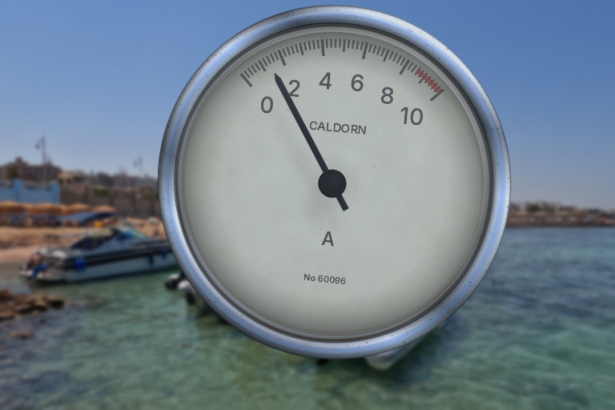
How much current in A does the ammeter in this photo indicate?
1.4 A
